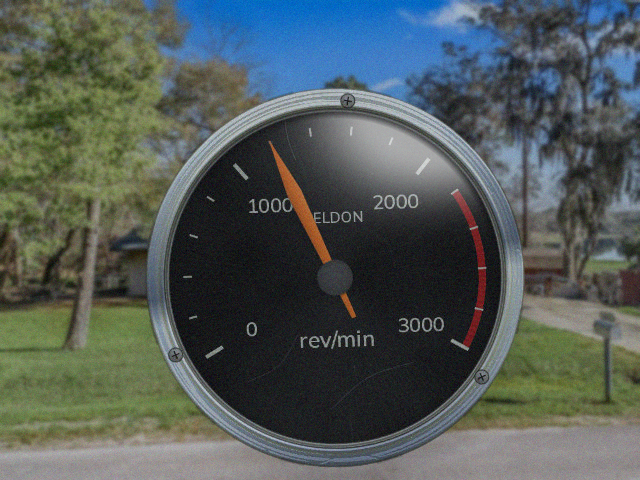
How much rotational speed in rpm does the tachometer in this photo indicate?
1200 rpm
